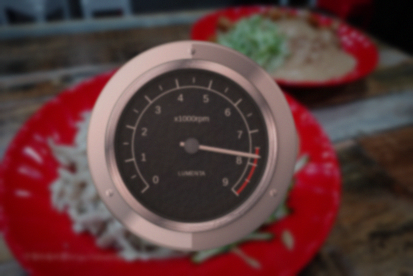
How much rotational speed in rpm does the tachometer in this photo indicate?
7750 rpm
